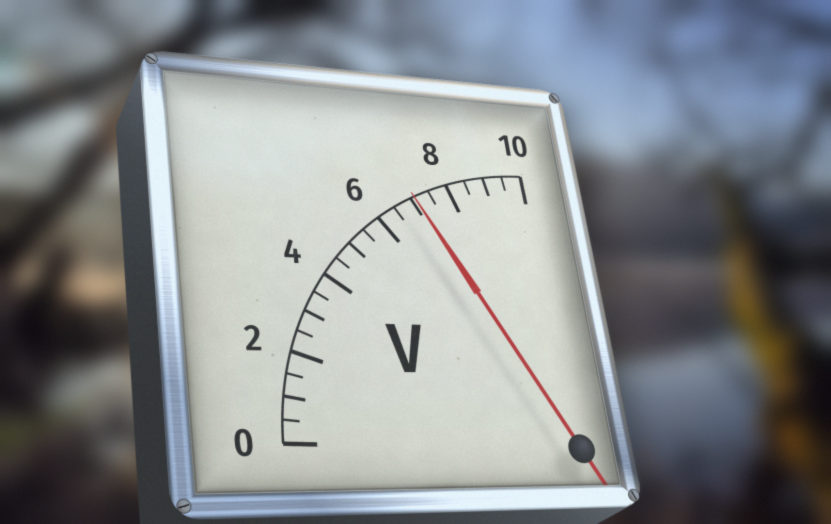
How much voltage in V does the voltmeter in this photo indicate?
7 V
